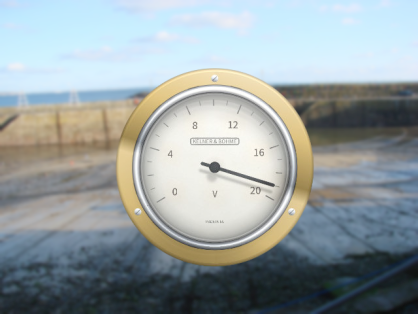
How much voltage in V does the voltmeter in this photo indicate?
19 V
